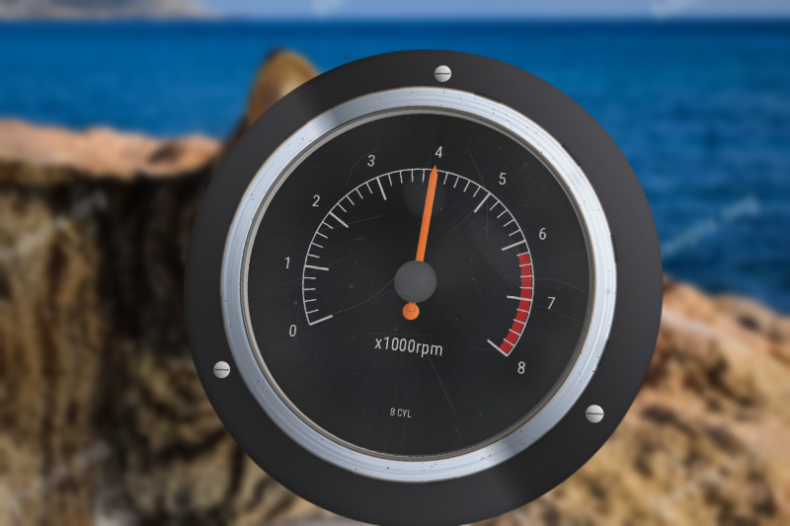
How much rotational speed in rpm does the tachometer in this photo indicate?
4000 rpm
